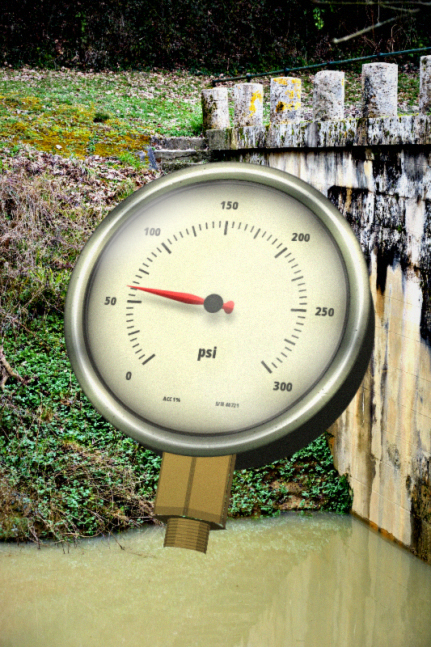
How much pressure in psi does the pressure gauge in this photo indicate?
60 psi
